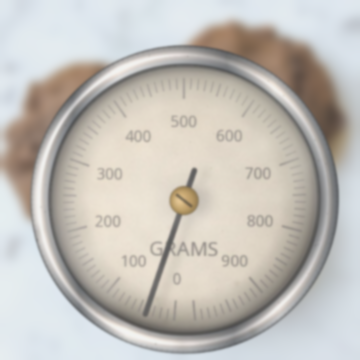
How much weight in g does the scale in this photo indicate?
40 g
